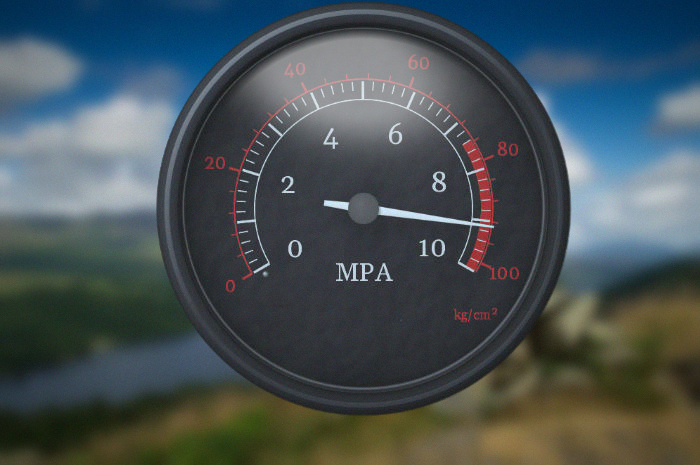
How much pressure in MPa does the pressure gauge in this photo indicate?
9.1 MPa
